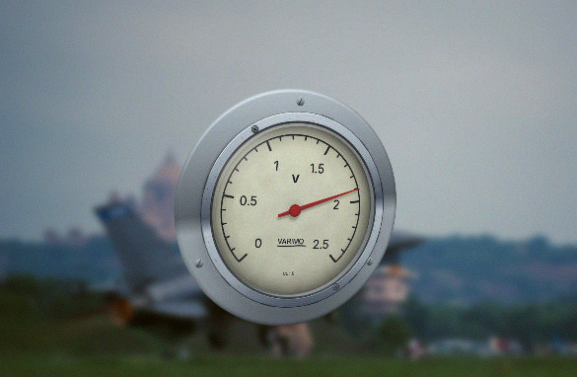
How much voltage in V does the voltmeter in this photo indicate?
1.9 V
